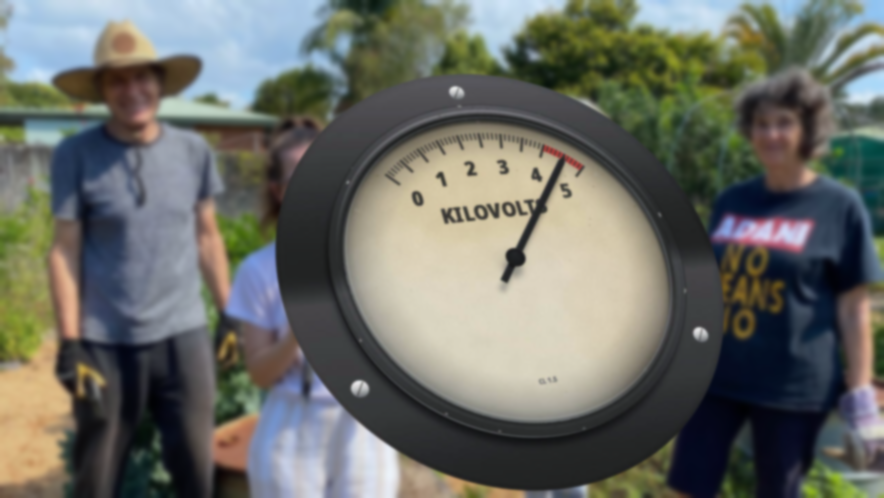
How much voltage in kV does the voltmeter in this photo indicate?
4.5 kV
